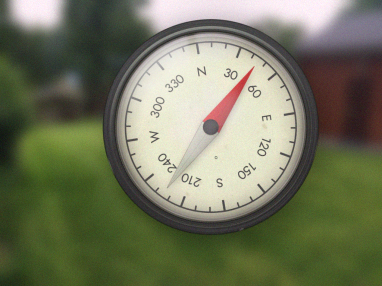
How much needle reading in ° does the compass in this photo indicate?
45 °
